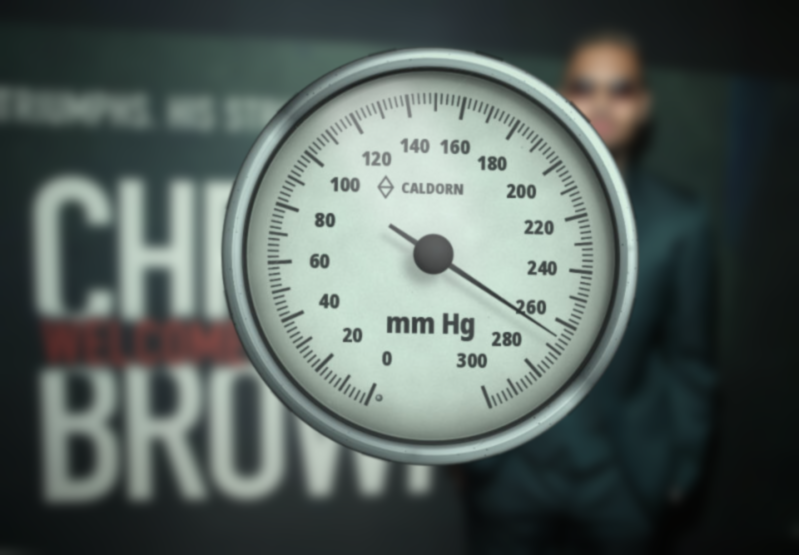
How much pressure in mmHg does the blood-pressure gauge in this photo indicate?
266 mmHg
